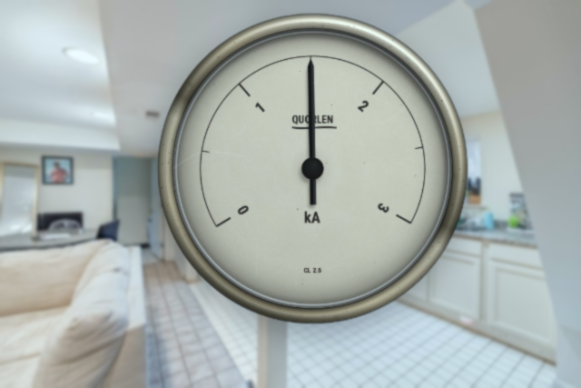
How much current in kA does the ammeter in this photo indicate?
1.5 kA
